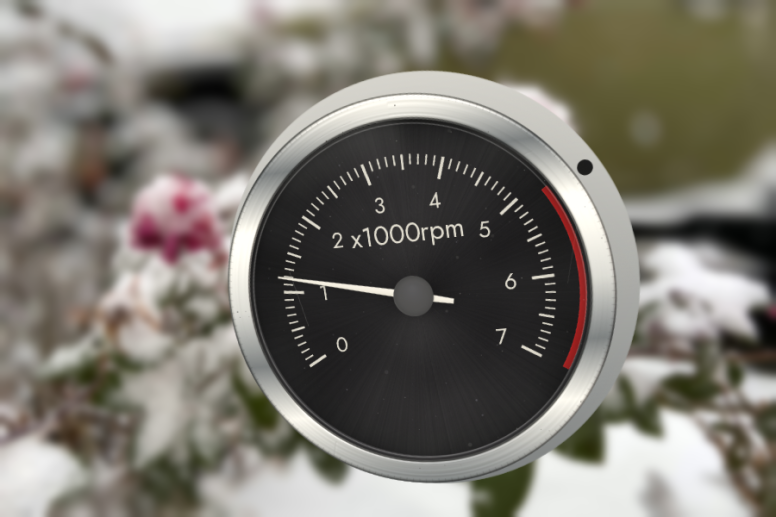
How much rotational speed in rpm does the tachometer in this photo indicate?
1200 rpm
